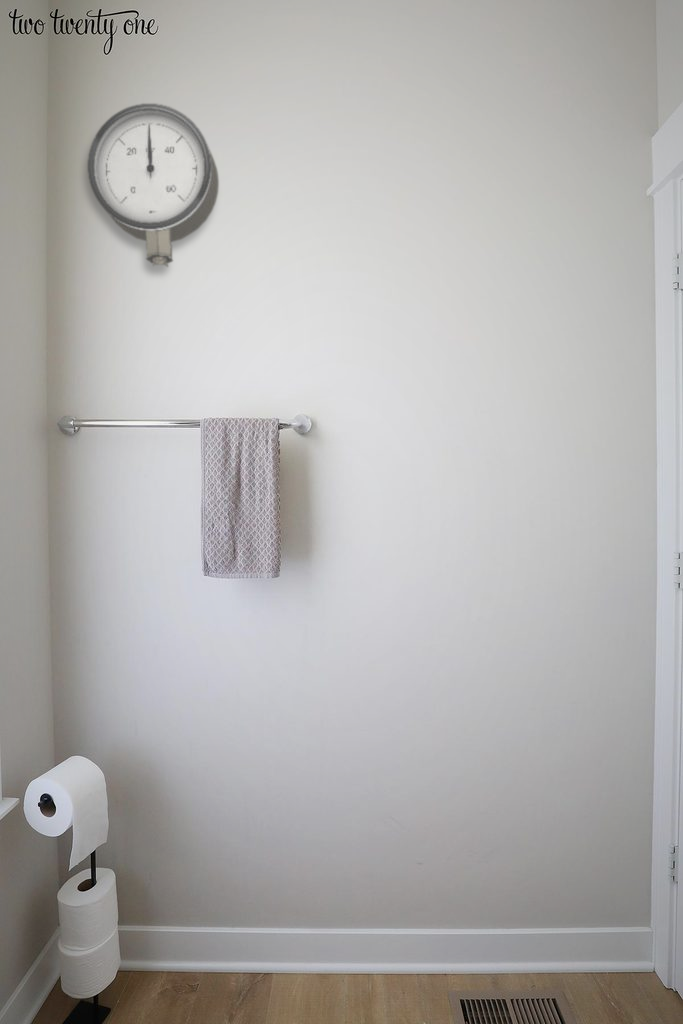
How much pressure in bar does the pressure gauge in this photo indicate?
30 bar
